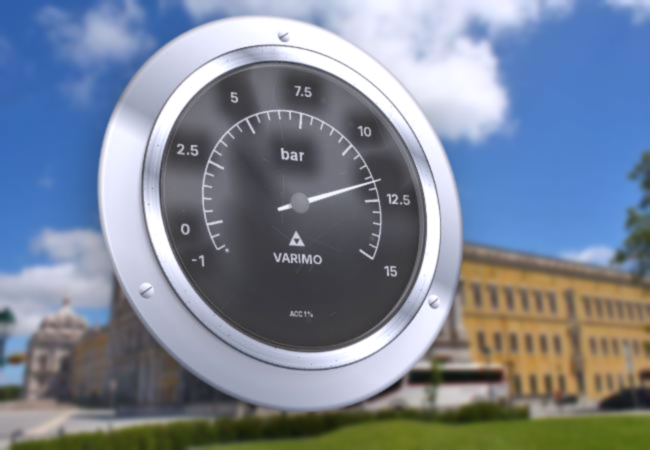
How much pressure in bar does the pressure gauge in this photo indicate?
11.75 bar
